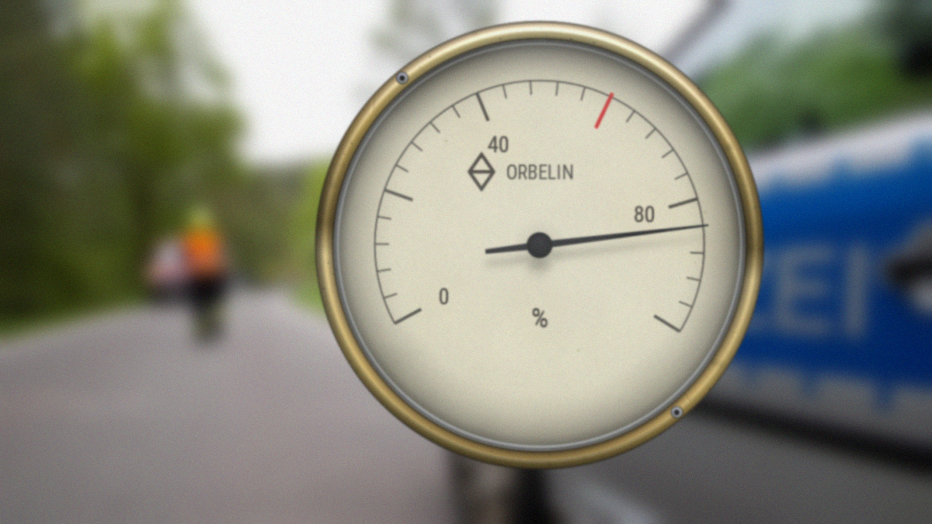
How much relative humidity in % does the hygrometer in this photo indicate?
84 %
